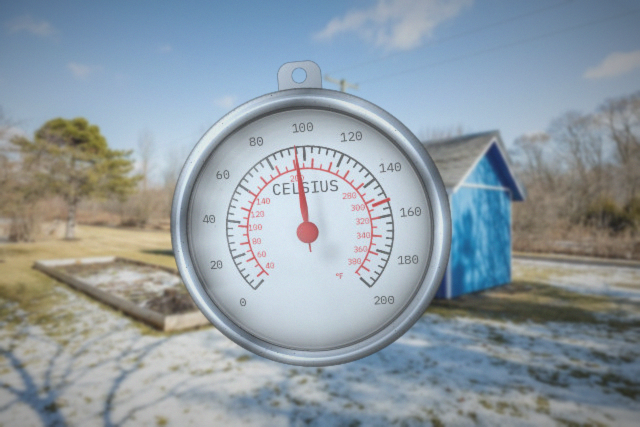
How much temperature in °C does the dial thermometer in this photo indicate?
96 °C
